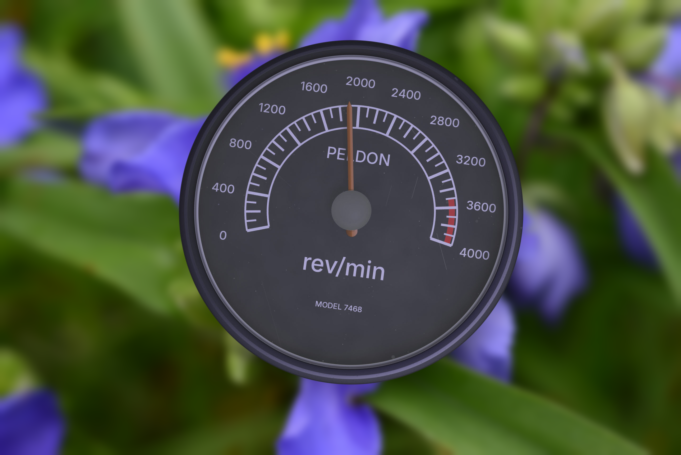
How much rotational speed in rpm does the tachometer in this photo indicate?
1900 rpm
